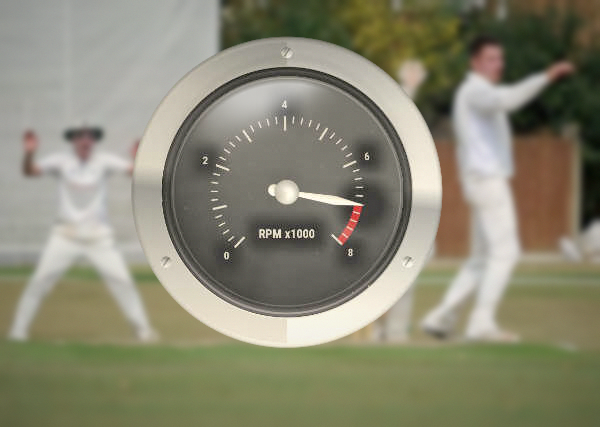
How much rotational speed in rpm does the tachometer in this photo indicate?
7000 rpm
